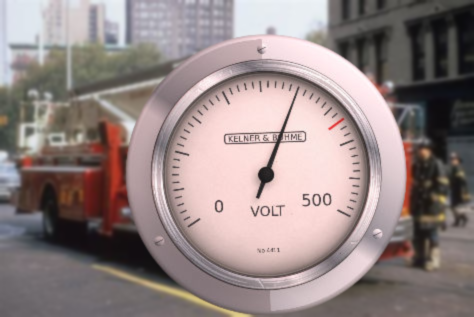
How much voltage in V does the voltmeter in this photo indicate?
300 V
